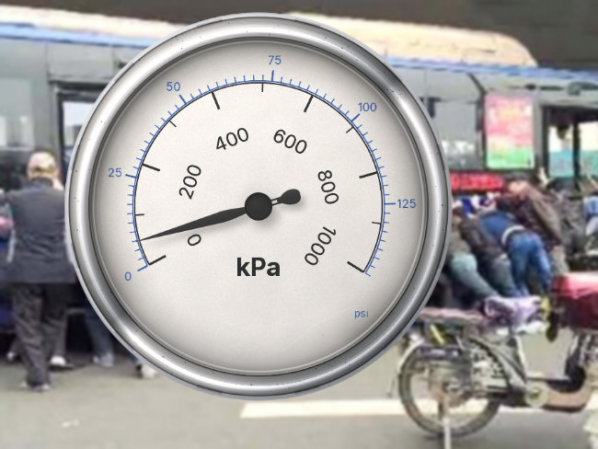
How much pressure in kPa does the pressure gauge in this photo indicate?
50 kPa
